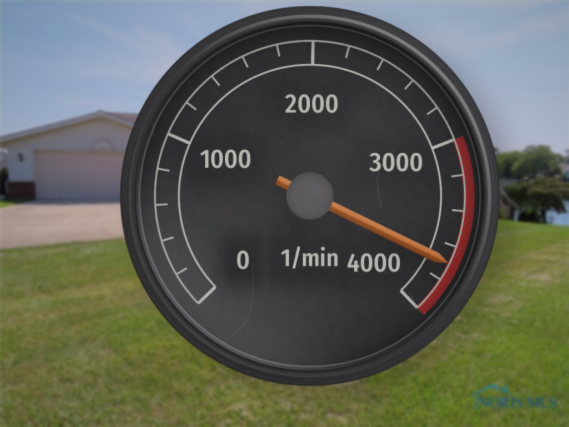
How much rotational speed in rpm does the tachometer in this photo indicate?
3700 rpm
